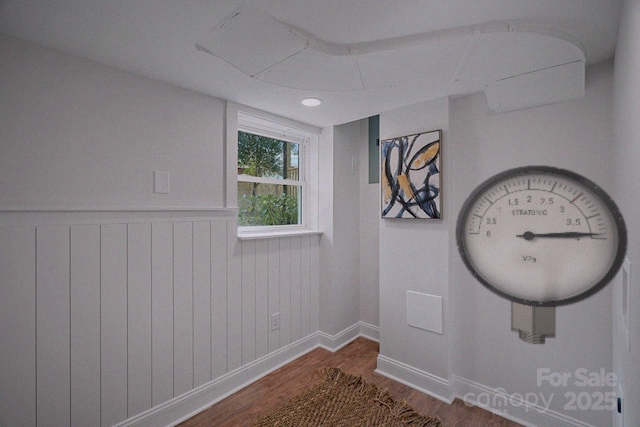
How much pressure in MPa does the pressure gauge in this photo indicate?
3.9 MPa
